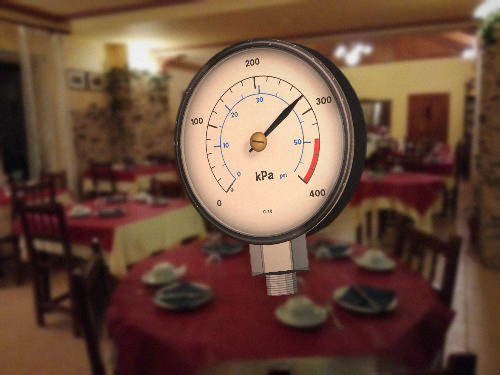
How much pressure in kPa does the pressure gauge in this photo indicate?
280 kPa
